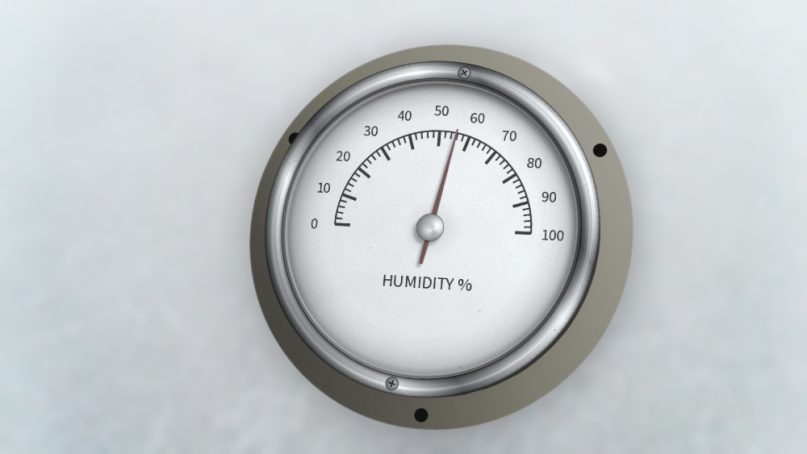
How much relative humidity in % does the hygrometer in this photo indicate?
56 %
